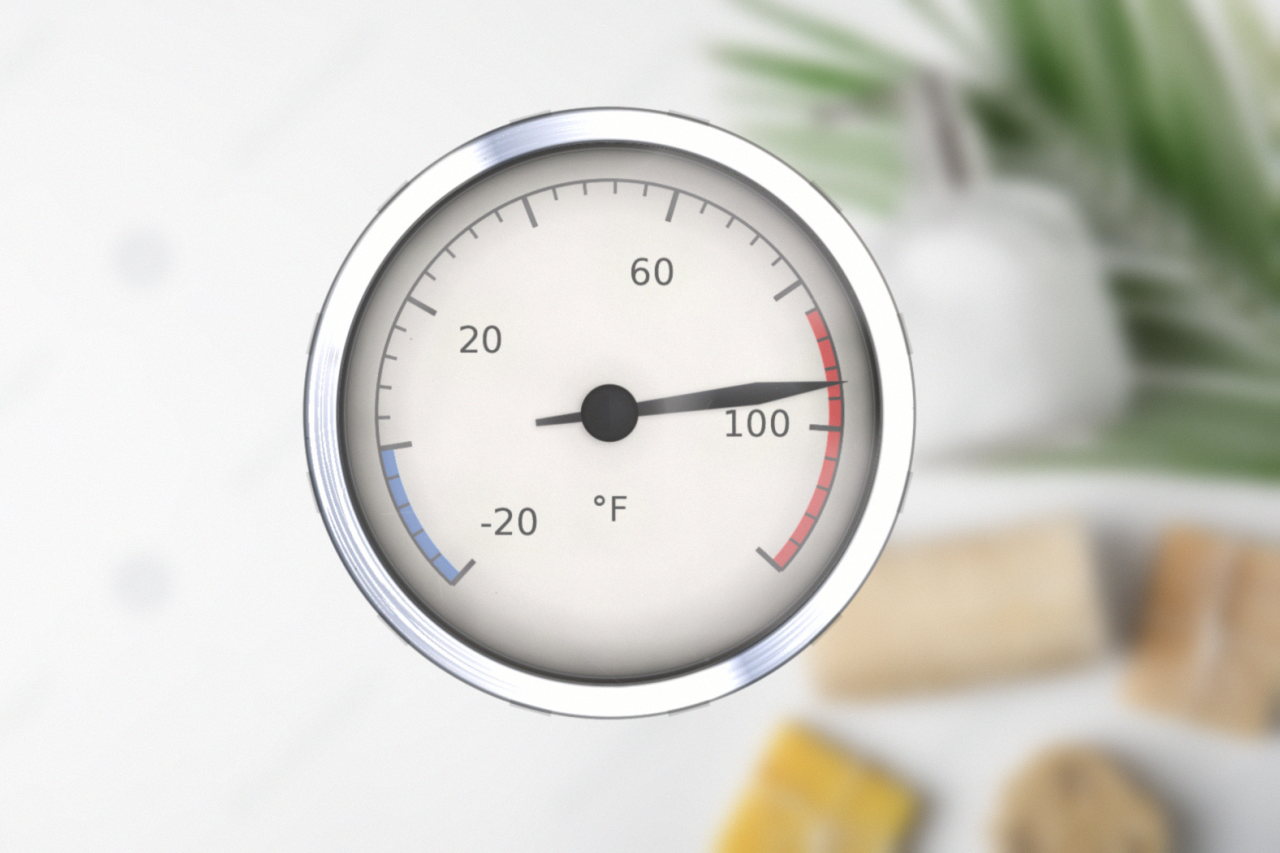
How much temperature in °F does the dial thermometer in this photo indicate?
94 °F
